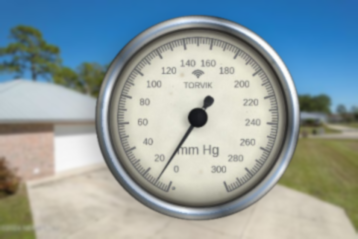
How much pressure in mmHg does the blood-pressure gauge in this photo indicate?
10 mmHg
